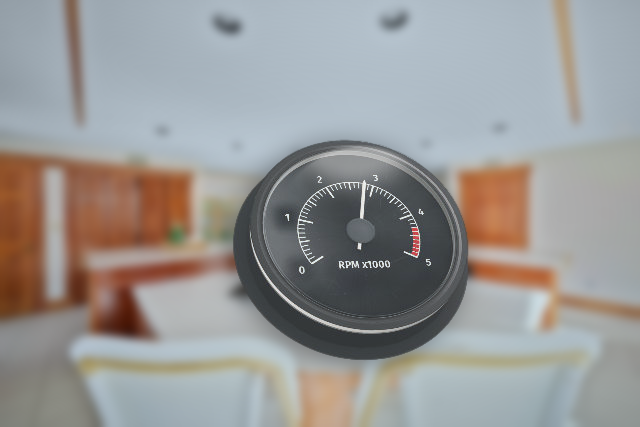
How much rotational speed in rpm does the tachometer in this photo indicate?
2800 rpm
